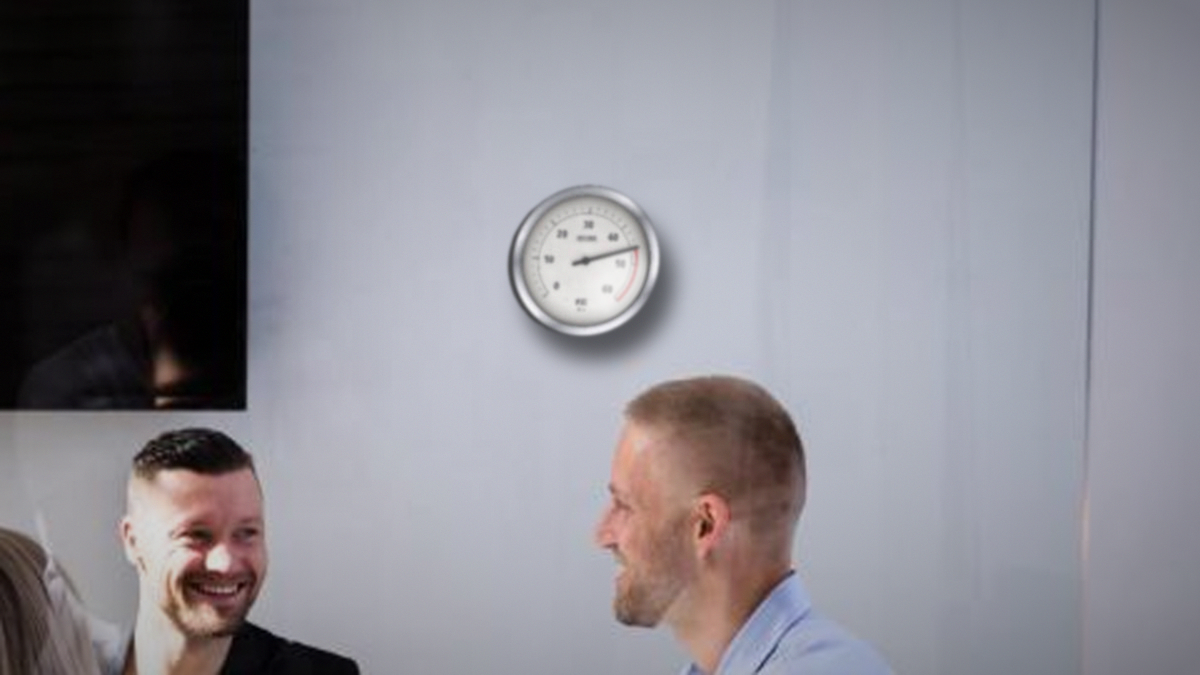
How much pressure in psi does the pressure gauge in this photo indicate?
46 psi
